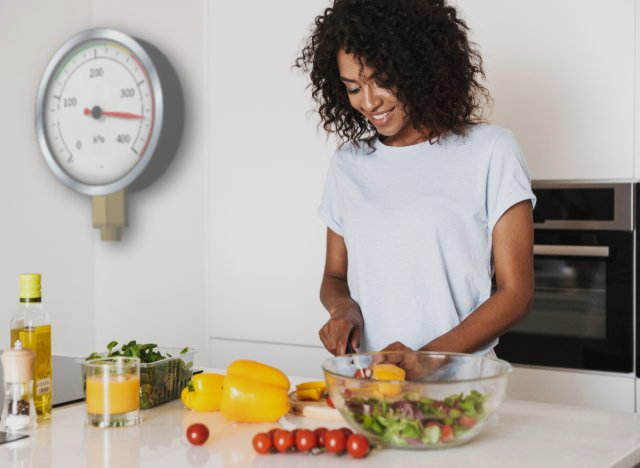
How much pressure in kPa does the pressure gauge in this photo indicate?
350 kPa
